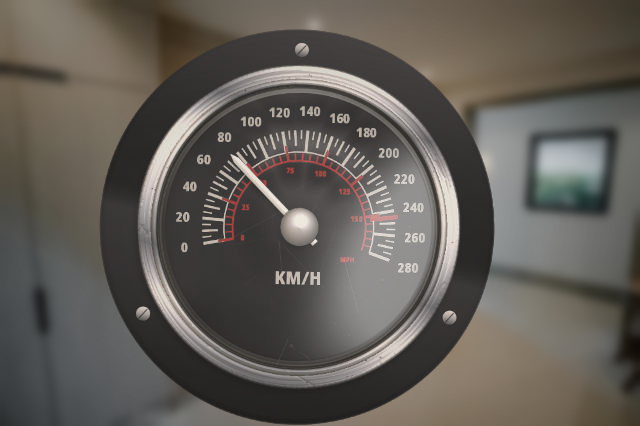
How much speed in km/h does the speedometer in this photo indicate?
75 km/h
